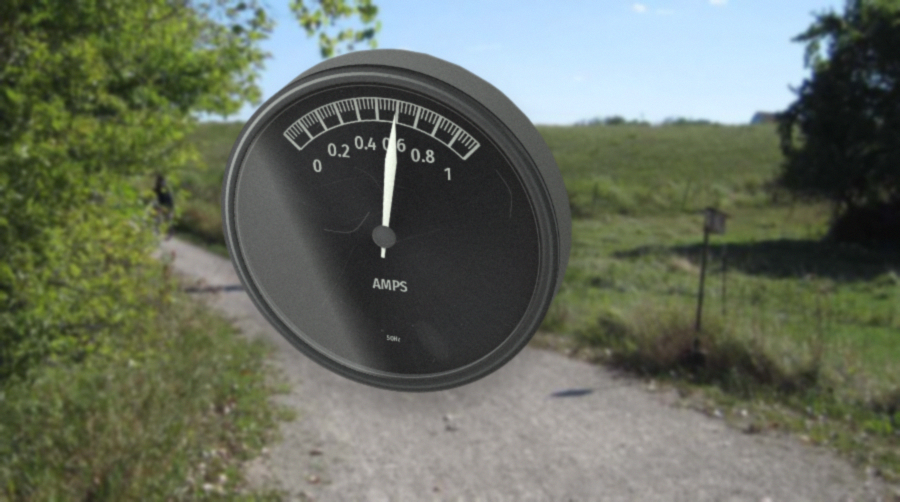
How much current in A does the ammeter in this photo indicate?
0.6 A
